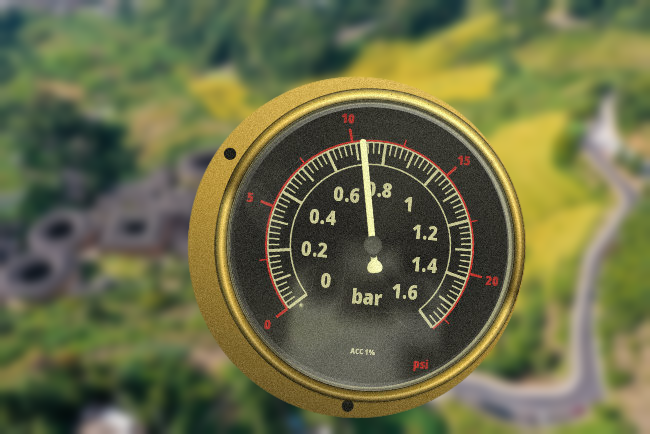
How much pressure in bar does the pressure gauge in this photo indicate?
0.72 bar
